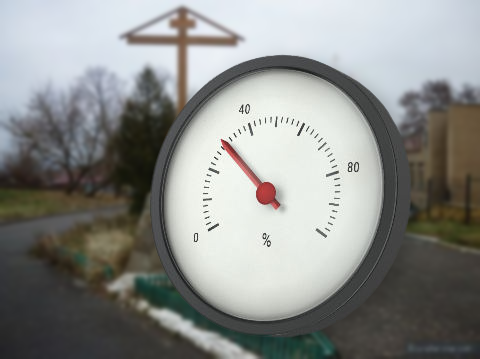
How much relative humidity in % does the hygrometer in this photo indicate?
30 %
